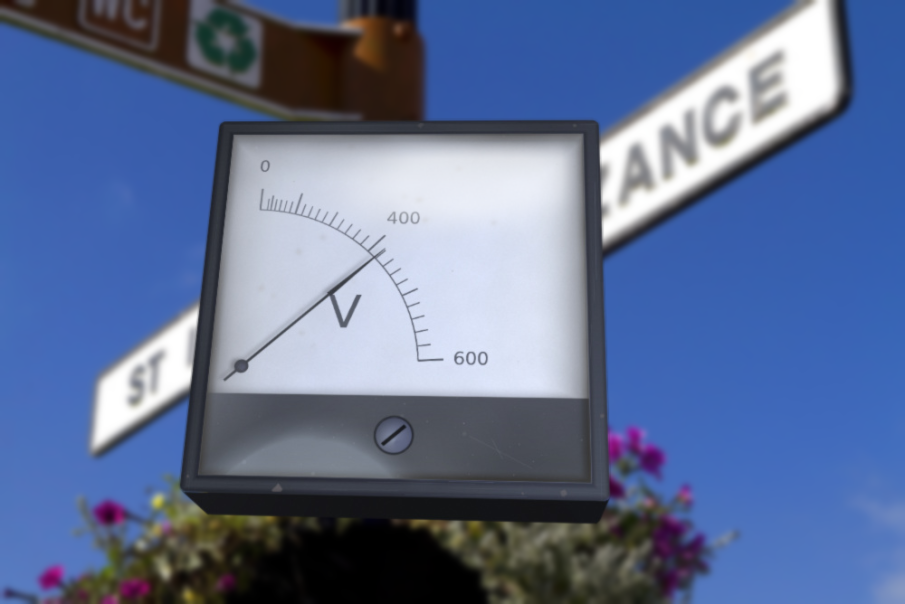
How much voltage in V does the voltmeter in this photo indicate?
420 V
